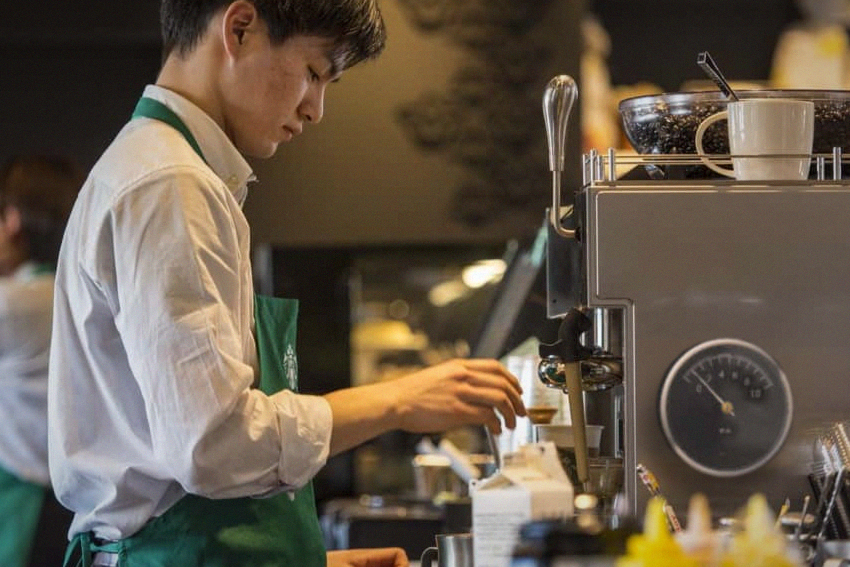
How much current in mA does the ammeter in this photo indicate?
1 mA
